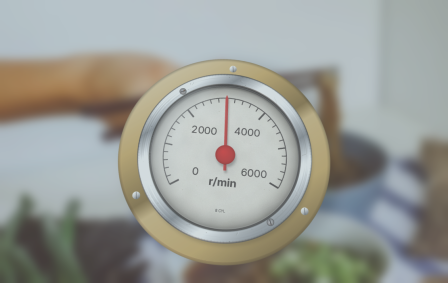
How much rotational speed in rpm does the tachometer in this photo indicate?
3000 rpm
